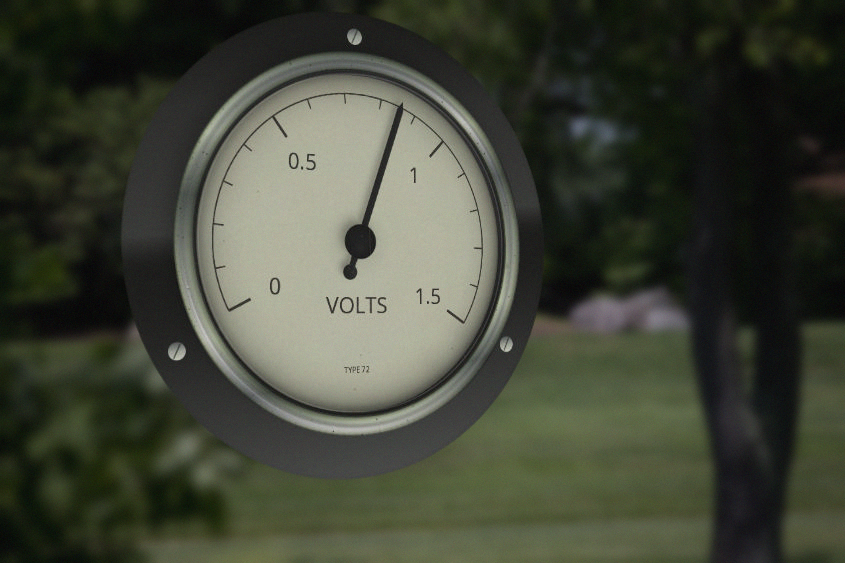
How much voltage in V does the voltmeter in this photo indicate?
0.85 V
